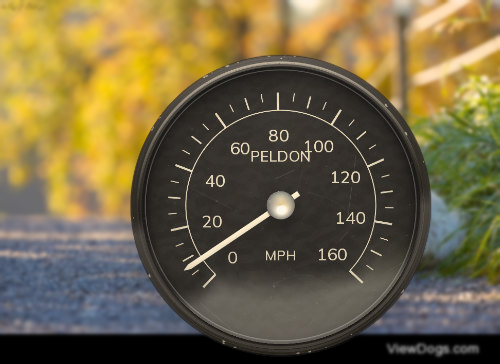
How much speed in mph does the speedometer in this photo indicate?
7.5 mph
